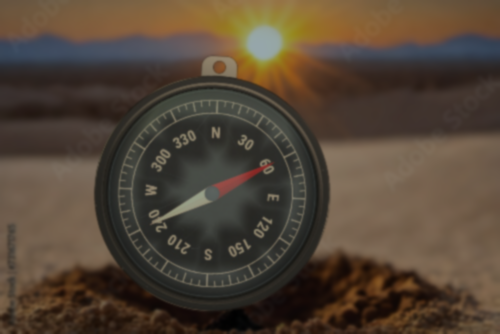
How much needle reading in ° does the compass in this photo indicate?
60 °
